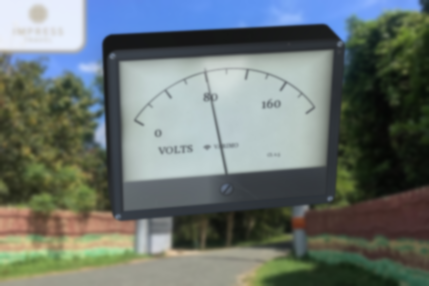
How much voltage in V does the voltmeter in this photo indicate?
80 V
